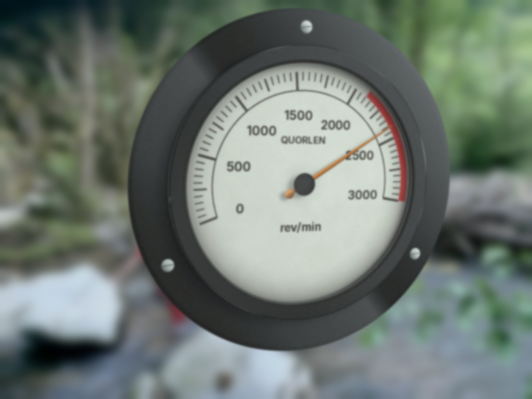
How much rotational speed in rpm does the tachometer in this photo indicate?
2400 rpm
